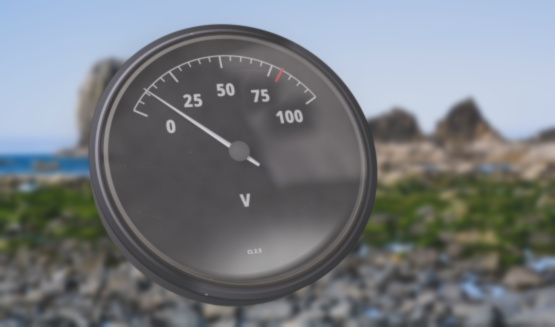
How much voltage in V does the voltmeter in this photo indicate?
10 V
